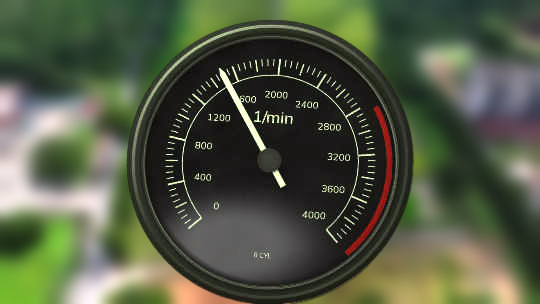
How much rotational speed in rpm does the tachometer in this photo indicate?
1500 rpm
